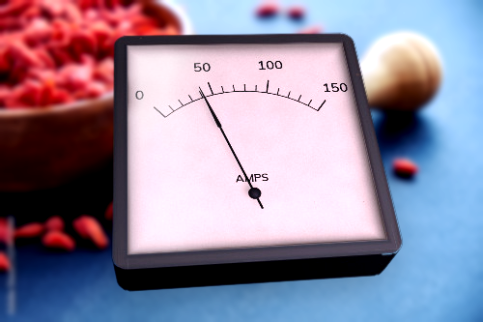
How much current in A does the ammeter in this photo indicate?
40 A
